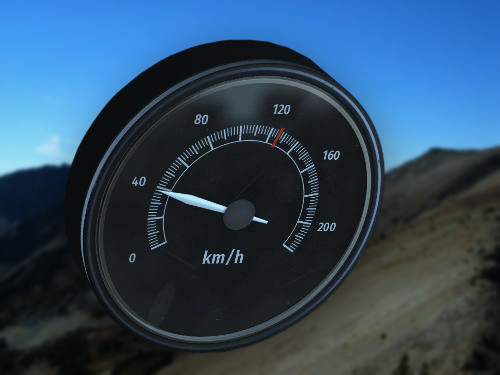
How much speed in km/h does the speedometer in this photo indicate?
40 km/h
